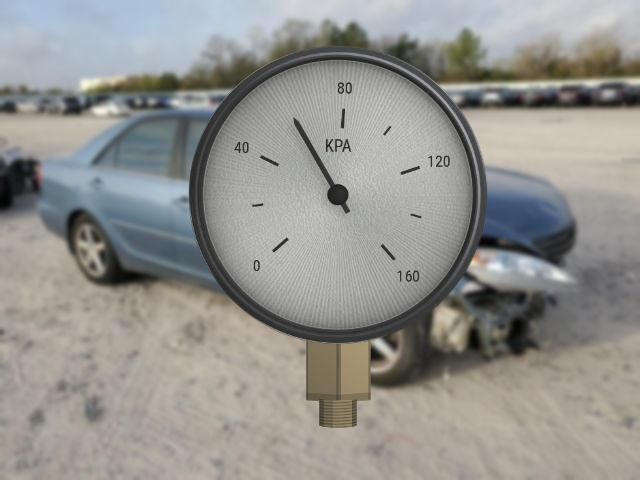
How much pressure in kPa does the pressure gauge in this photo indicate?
60 kPa
